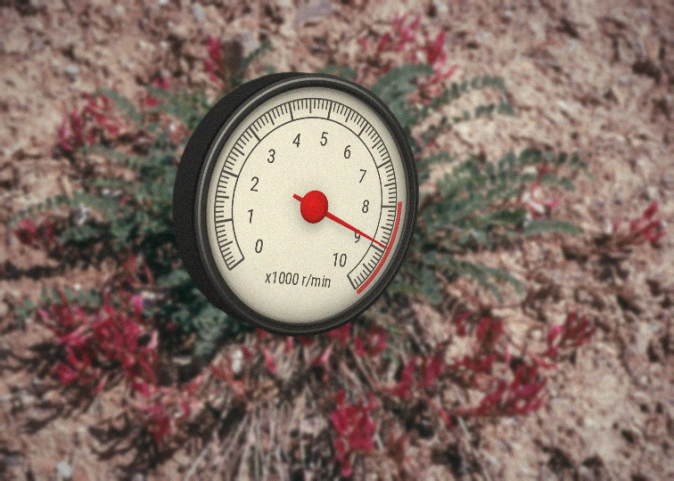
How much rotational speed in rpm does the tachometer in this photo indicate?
8900 rpm
